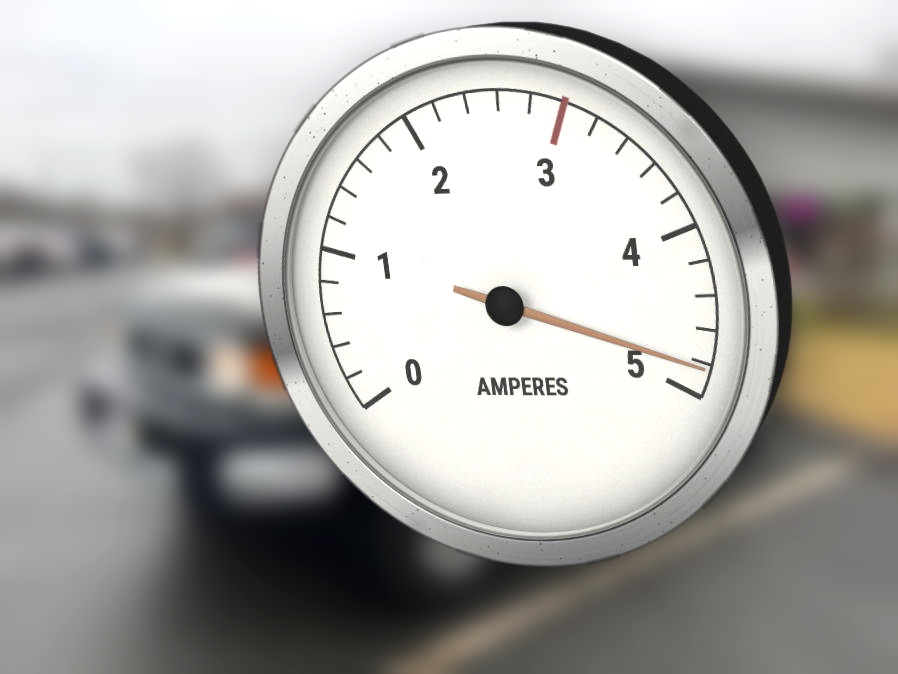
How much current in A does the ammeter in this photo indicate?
4.8 A
